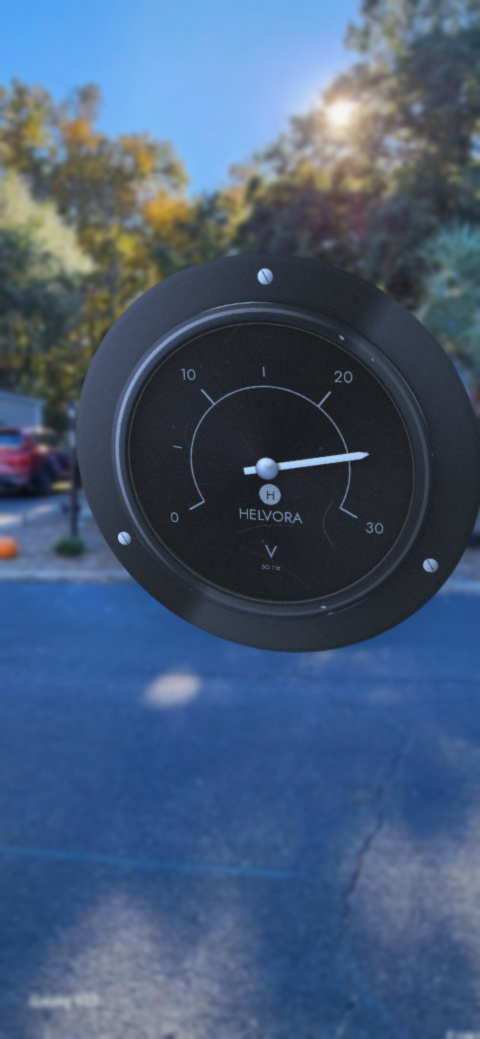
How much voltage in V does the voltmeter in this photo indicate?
25 V
